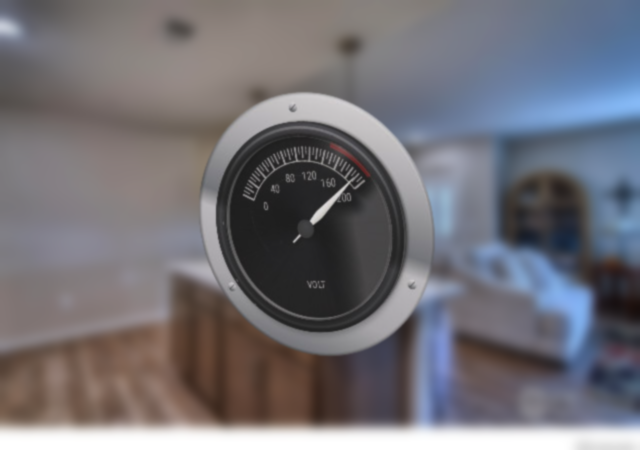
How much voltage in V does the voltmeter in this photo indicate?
190 V
